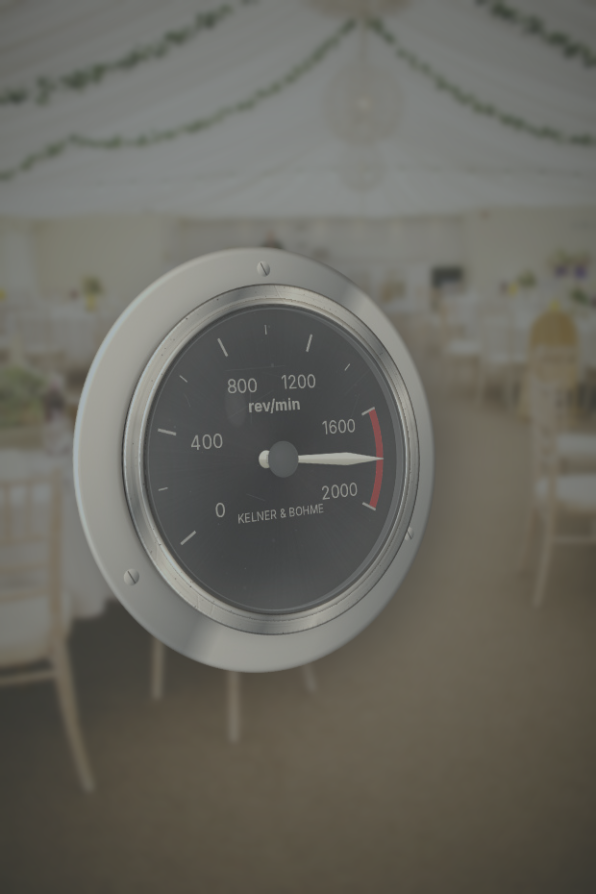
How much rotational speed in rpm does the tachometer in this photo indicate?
1800 rpm
